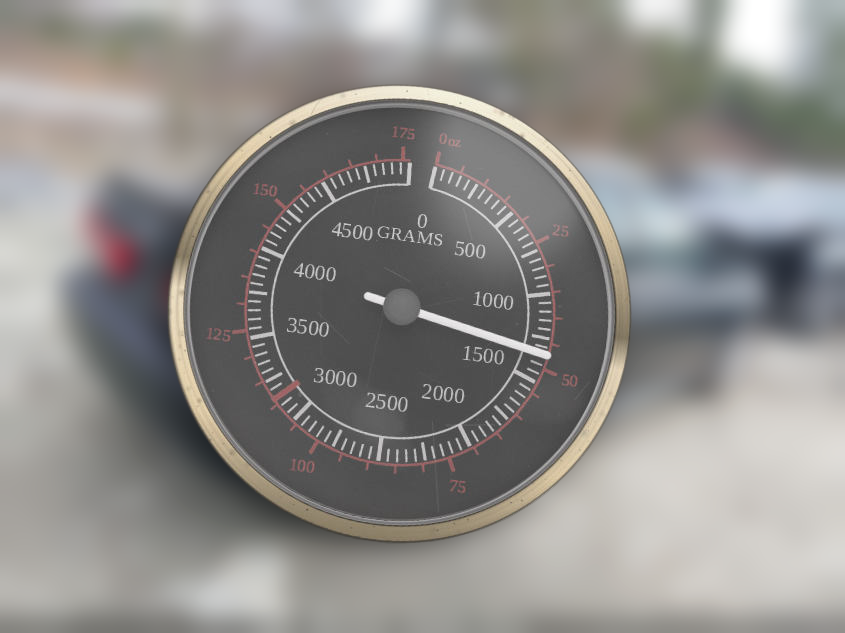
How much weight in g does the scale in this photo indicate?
1350 g
